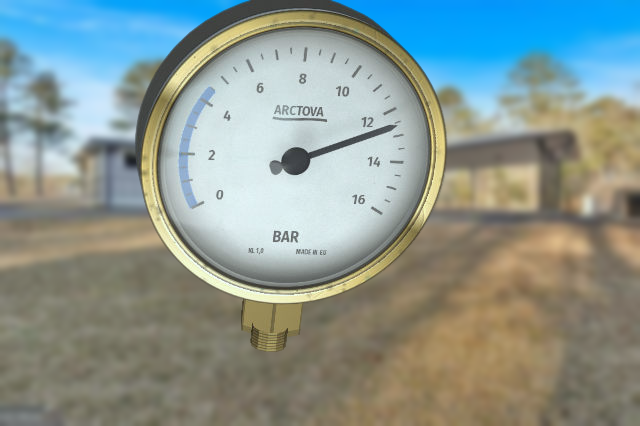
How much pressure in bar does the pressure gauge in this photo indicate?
12.5 bar
